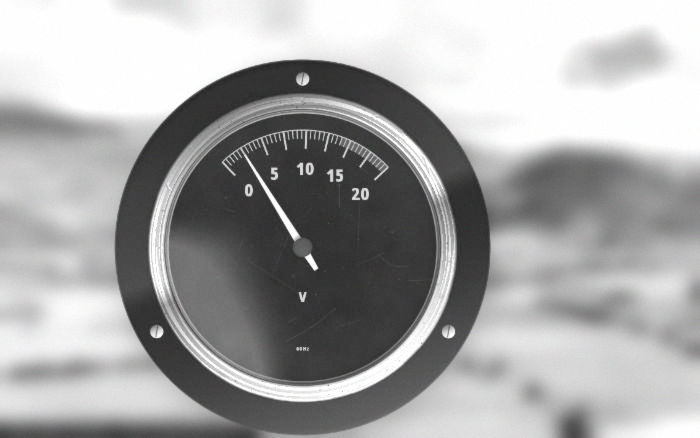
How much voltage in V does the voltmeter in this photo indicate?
2.5 V
